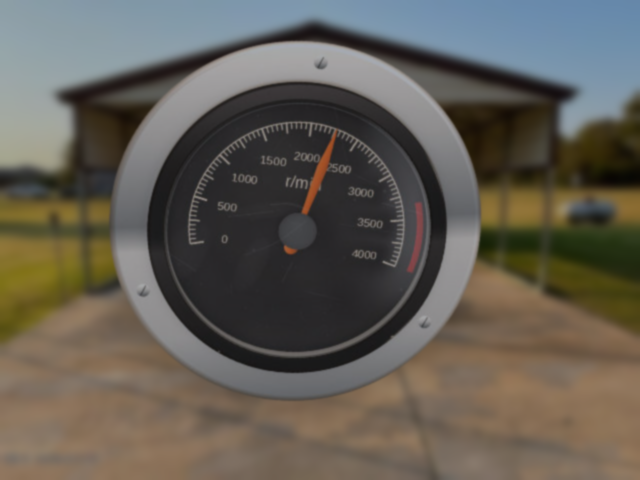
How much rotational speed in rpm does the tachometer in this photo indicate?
2250 rpm
